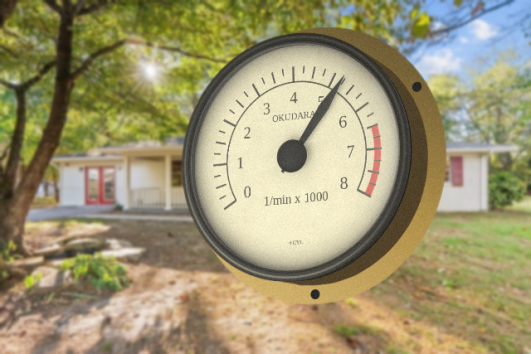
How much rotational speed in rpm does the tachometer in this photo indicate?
5250 rpm
